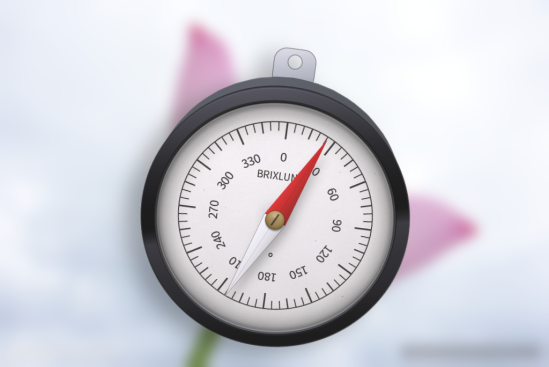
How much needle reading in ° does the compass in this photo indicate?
25 °
